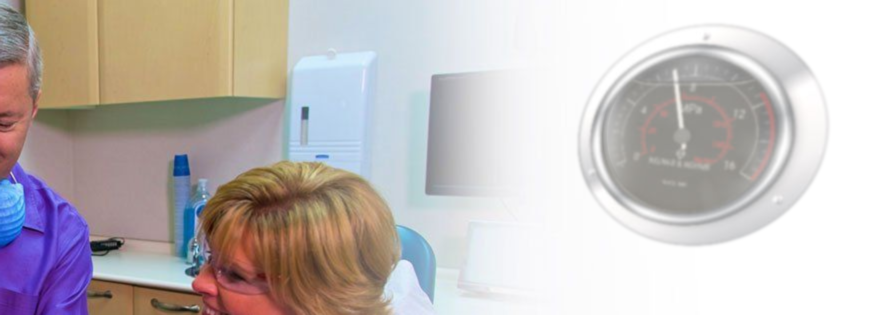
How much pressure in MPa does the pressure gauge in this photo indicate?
7 MPa
